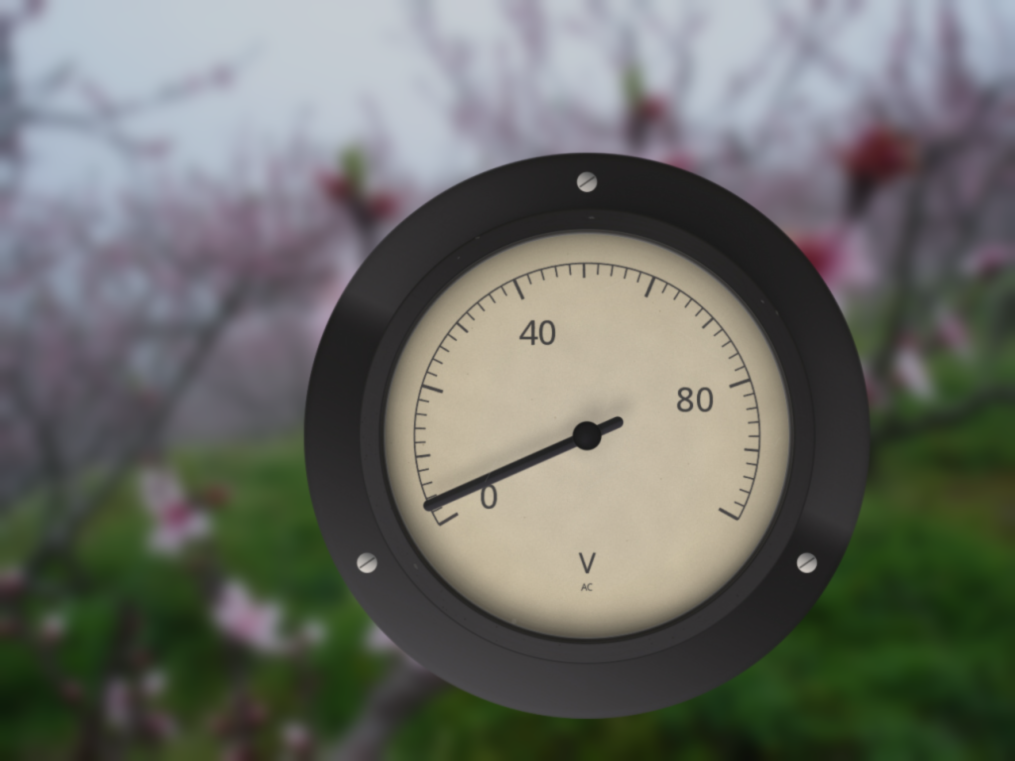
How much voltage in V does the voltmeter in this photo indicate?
3 V
